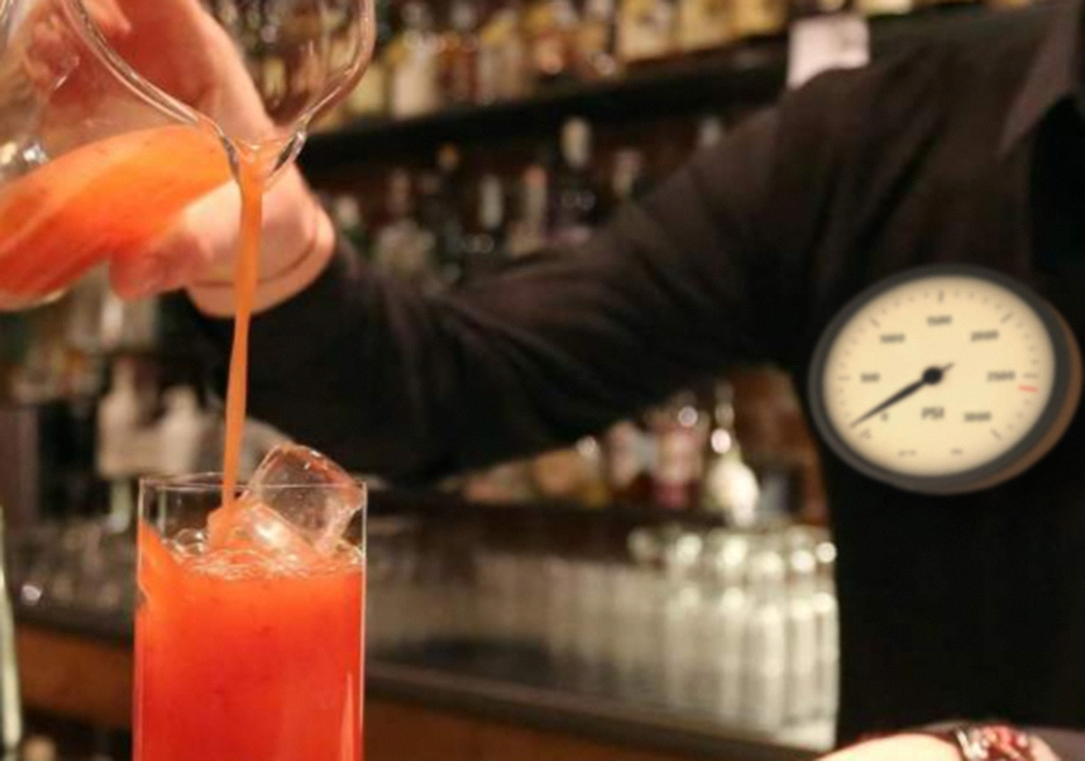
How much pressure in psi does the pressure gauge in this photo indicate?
100 psi
